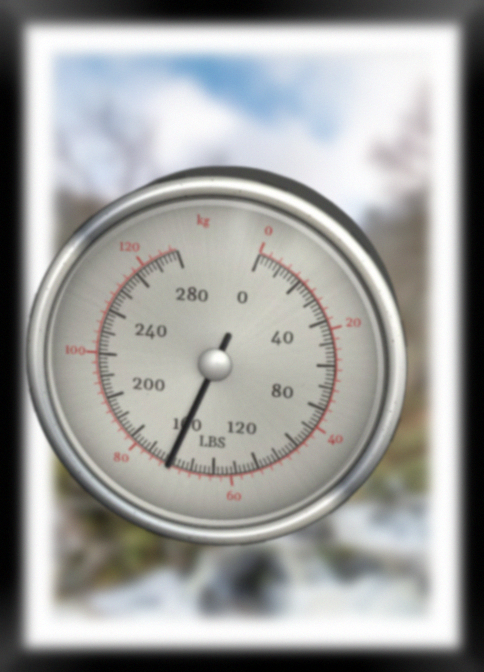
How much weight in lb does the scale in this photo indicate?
160 lb
